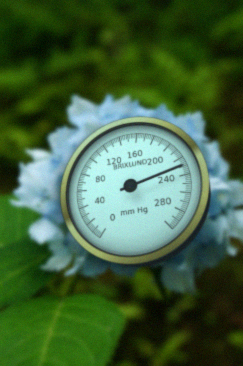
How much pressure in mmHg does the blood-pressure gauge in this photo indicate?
230 mmHg
